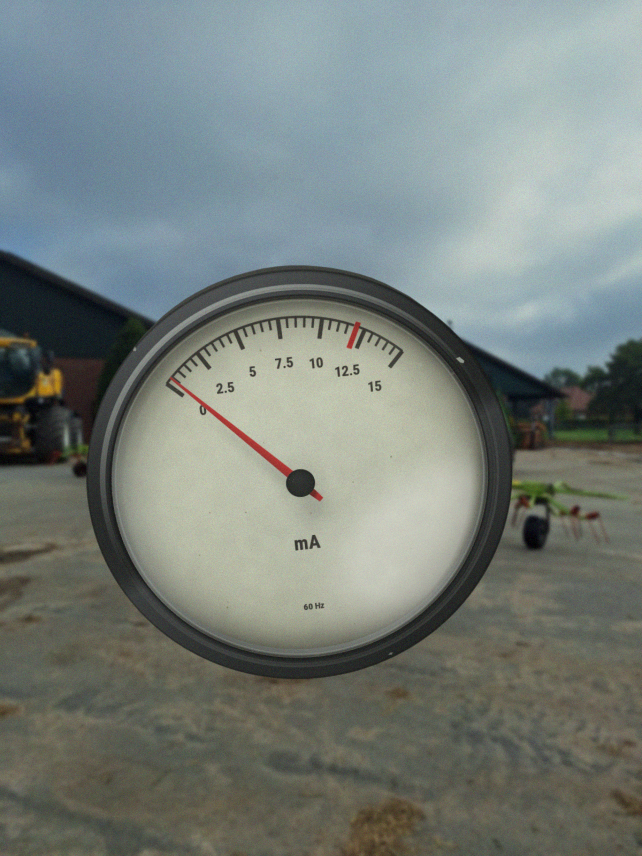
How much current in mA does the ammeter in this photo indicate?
0.5 mA
